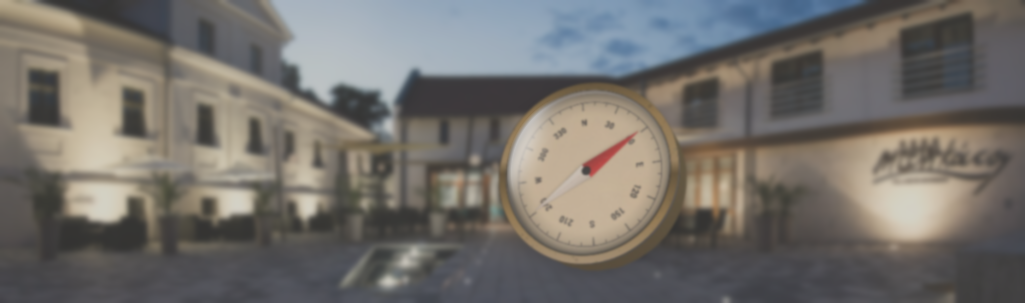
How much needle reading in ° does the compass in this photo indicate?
60 °
